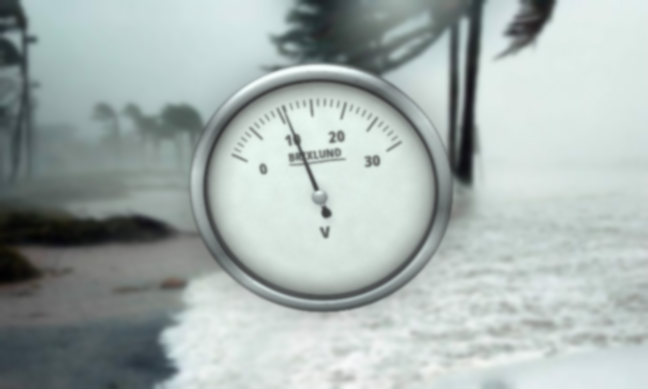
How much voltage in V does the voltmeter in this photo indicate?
11 V
